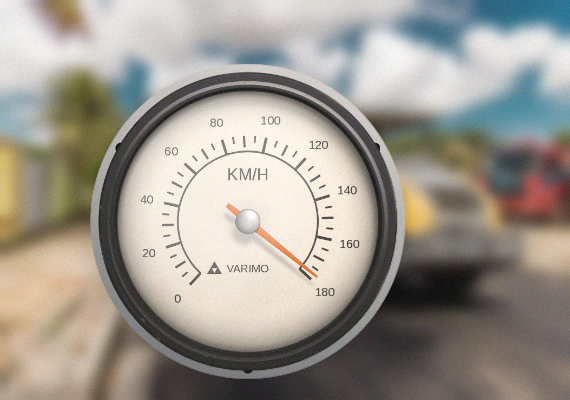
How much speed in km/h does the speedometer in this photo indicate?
177.5 km/h
